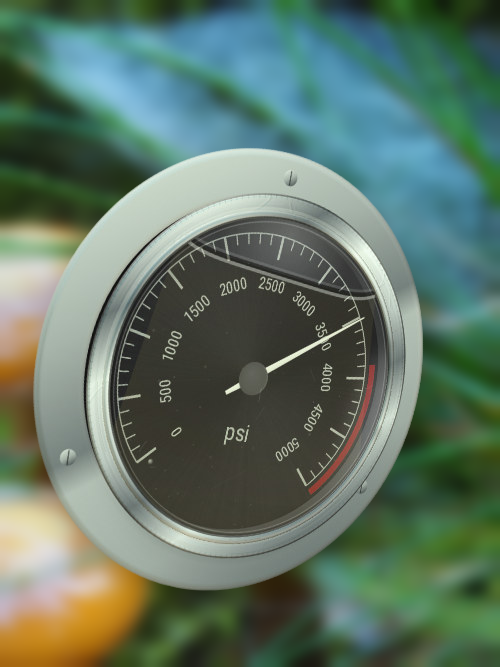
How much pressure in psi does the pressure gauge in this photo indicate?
3500 psi
